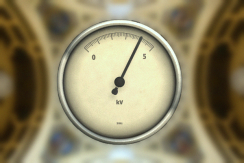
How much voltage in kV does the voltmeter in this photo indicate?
4 kV
